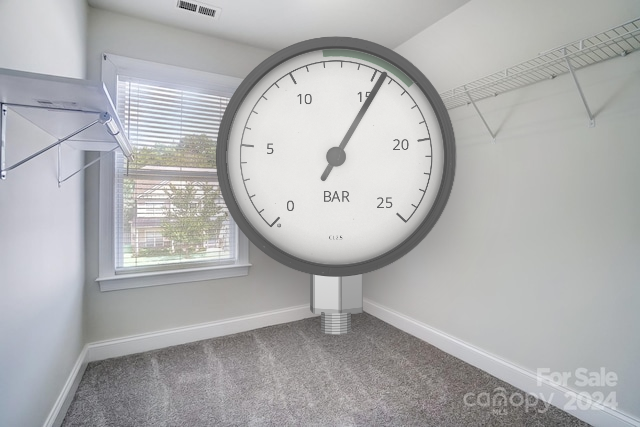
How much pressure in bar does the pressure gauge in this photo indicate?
15.5 bar
